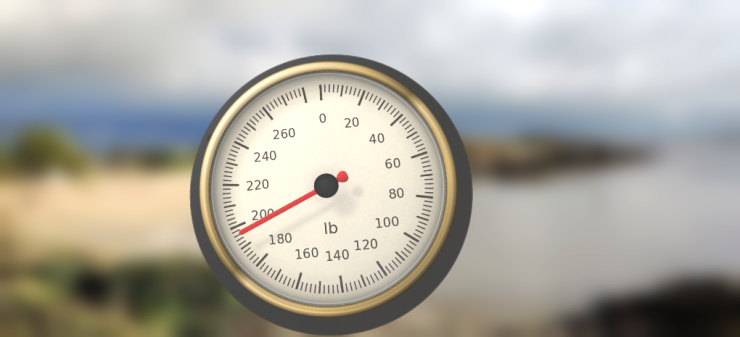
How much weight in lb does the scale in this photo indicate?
196 lb
